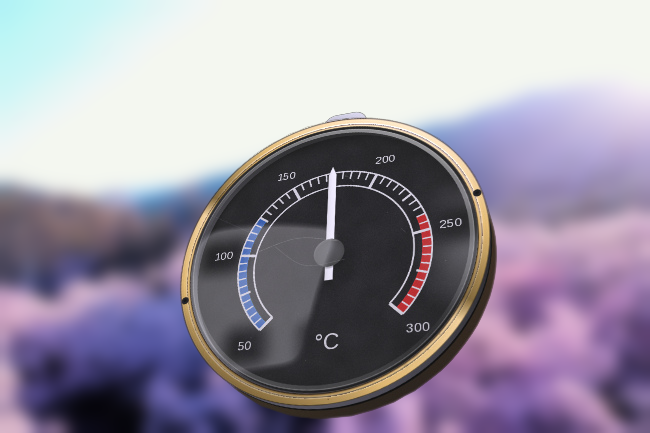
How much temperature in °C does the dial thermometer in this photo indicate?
175 °C
